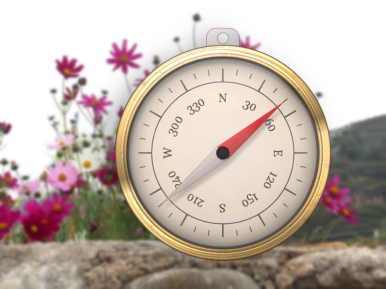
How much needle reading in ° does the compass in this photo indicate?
50 °
